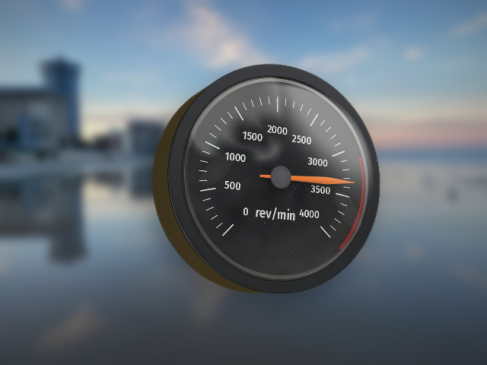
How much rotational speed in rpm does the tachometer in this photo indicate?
3350 rpm
